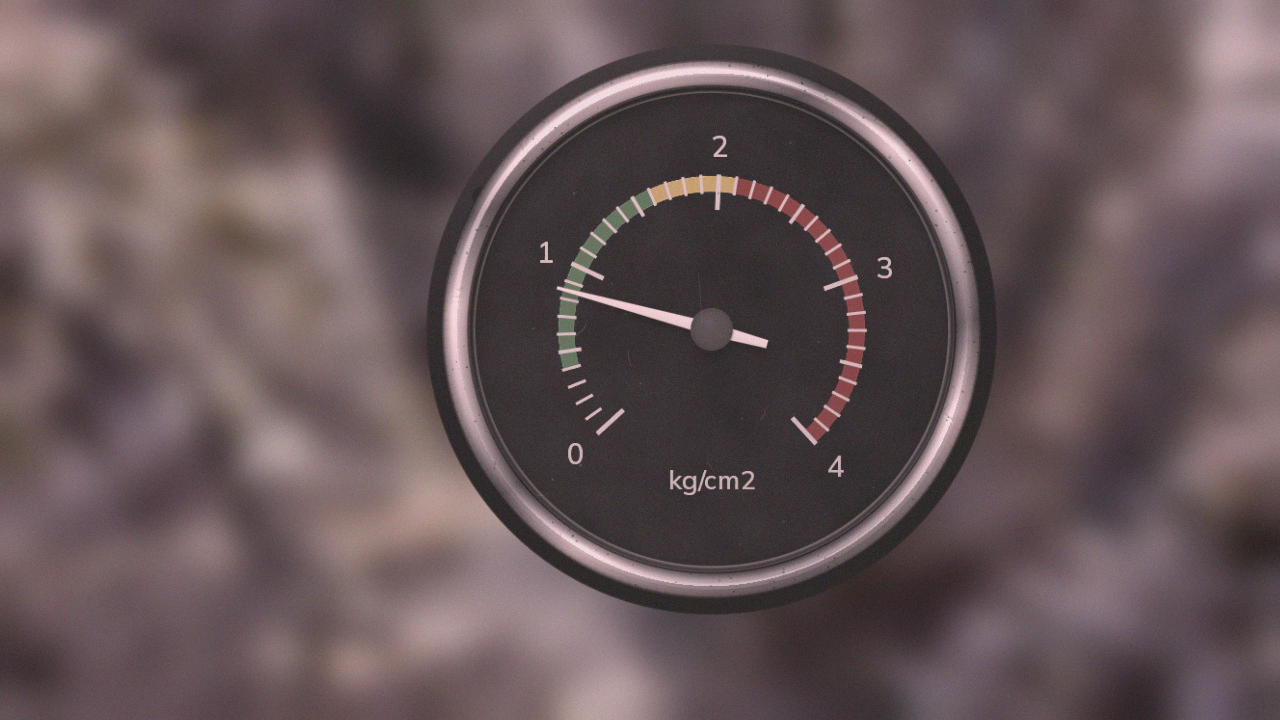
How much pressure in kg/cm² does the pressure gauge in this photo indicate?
0.85 kg/cm²
